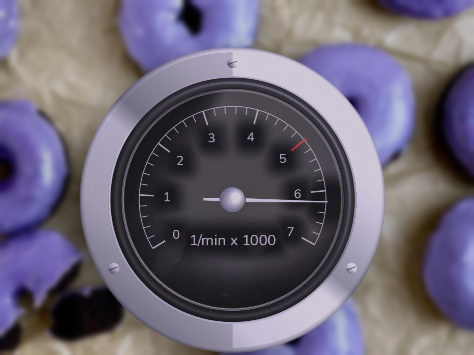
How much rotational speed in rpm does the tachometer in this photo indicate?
6200 rpm
